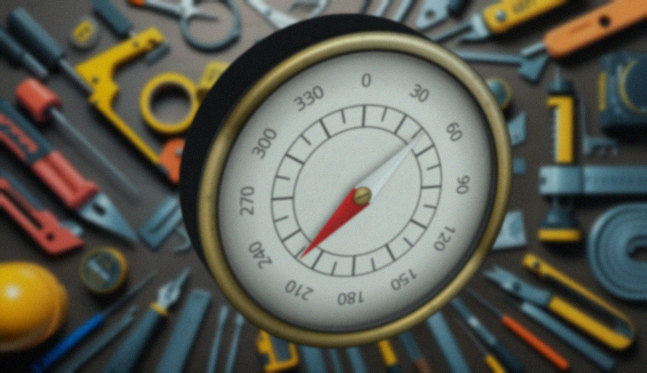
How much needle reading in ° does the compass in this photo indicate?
225 °
